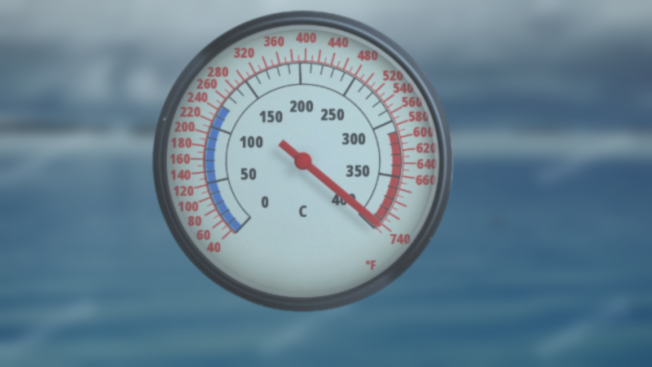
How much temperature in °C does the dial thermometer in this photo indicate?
395 °C
